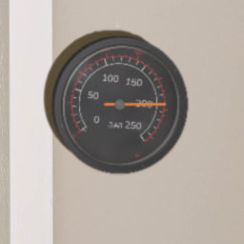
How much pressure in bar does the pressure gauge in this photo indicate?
200 bar
